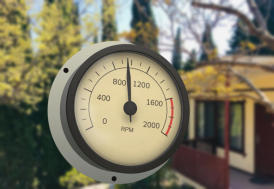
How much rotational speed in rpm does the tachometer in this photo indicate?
950 rpm
